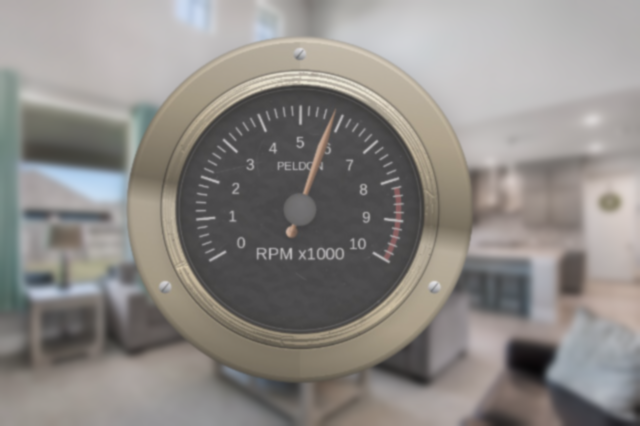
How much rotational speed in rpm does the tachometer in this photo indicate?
5800 rpm
